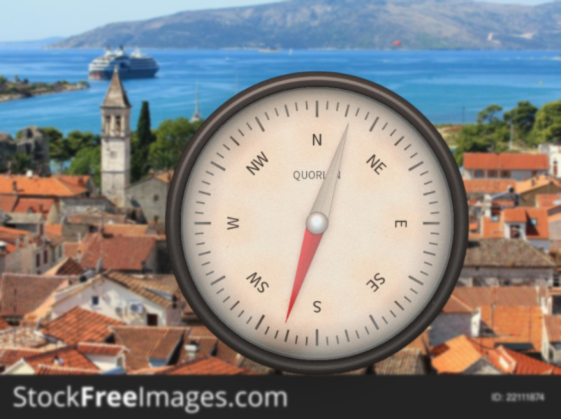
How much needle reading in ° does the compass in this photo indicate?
197.5 °
